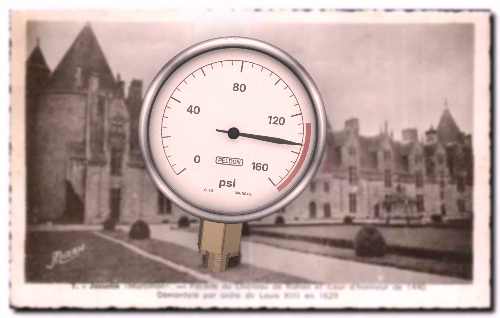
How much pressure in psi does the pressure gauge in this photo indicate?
135 psi
